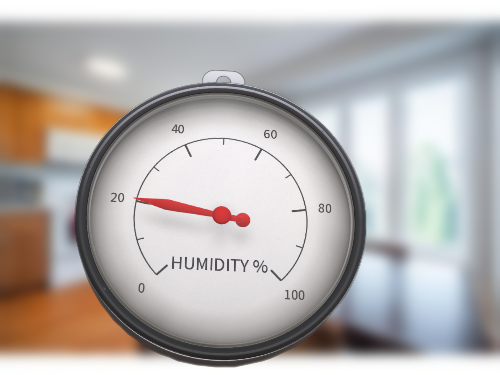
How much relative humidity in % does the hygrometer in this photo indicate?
20 %
